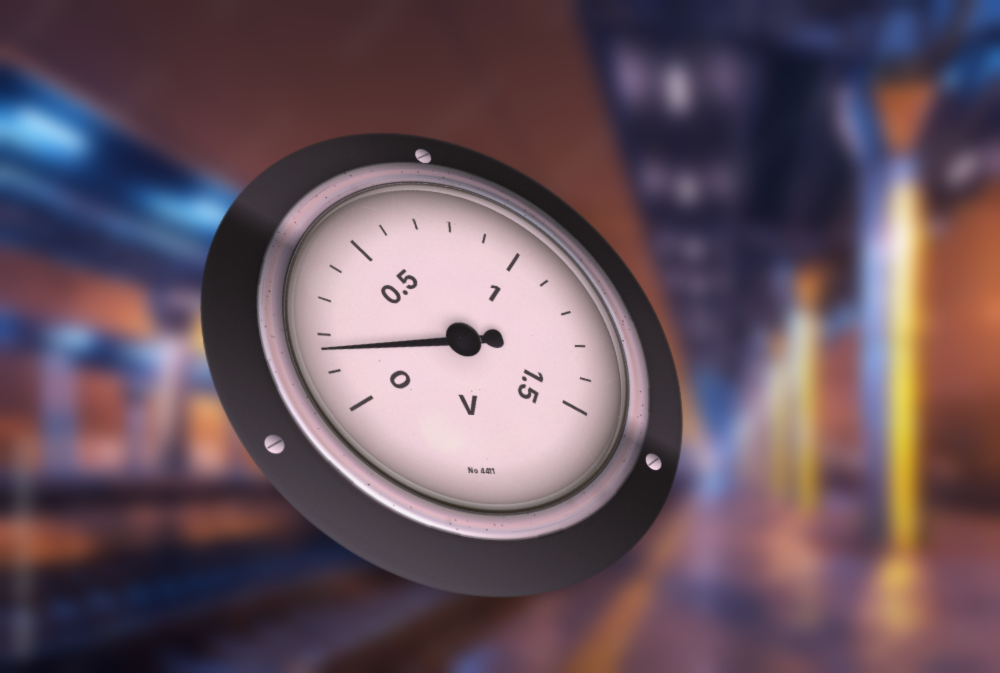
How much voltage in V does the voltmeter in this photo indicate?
0.15 V
